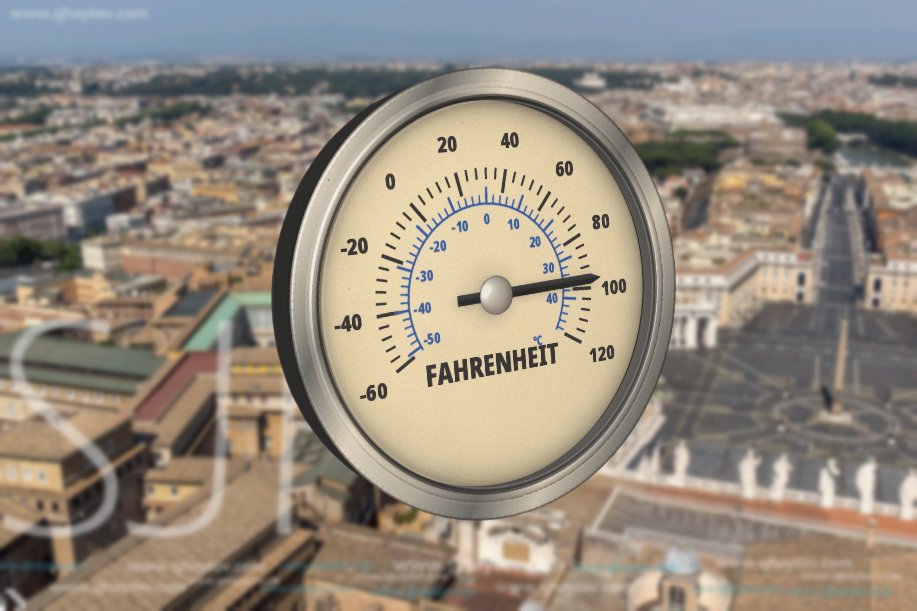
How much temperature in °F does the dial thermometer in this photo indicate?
96 °F
